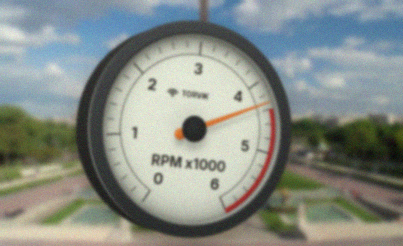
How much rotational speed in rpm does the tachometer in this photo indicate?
4300 rpm
